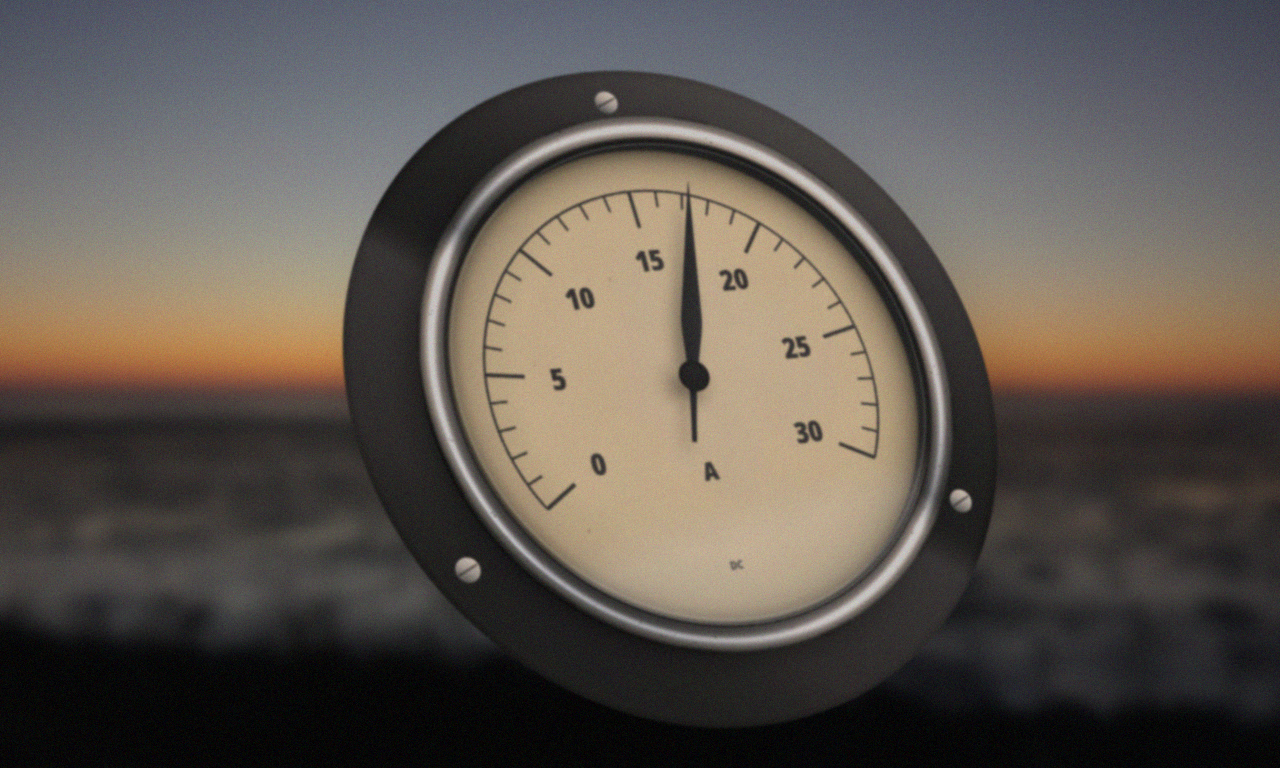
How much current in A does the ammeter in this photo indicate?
17 A
